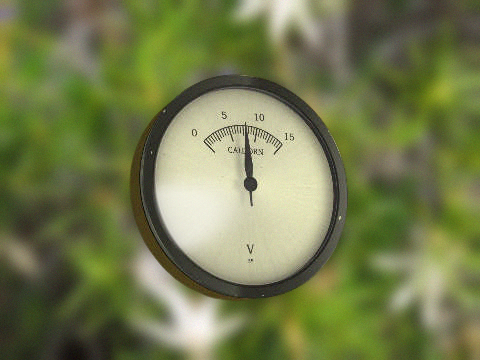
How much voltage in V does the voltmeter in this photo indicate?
7.5 V
